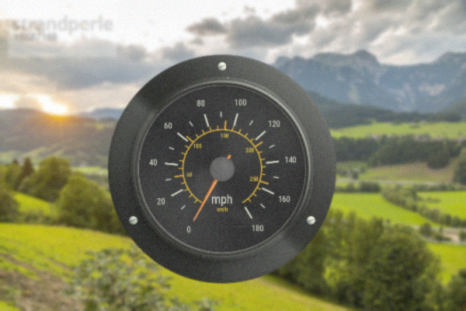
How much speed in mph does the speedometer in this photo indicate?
0 mph
